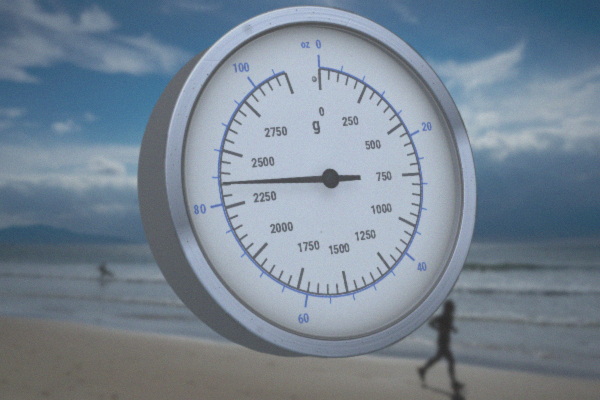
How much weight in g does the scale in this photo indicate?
2350 g
